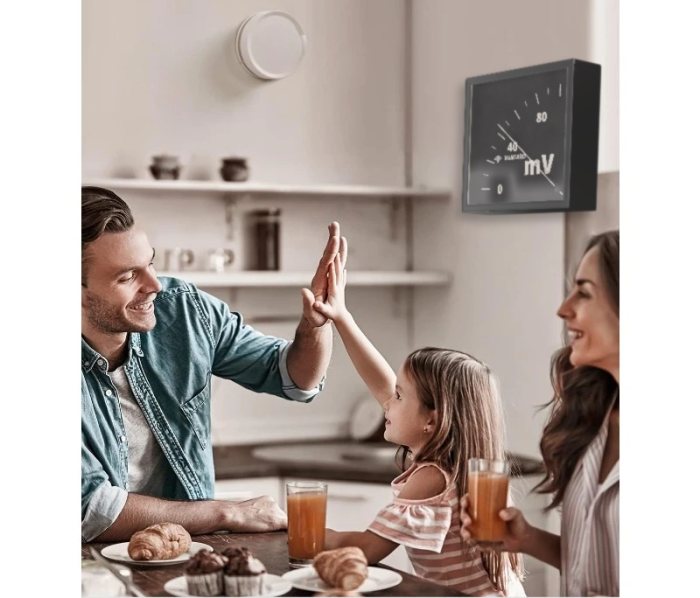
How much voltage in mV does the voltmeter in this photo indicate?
45 mV
